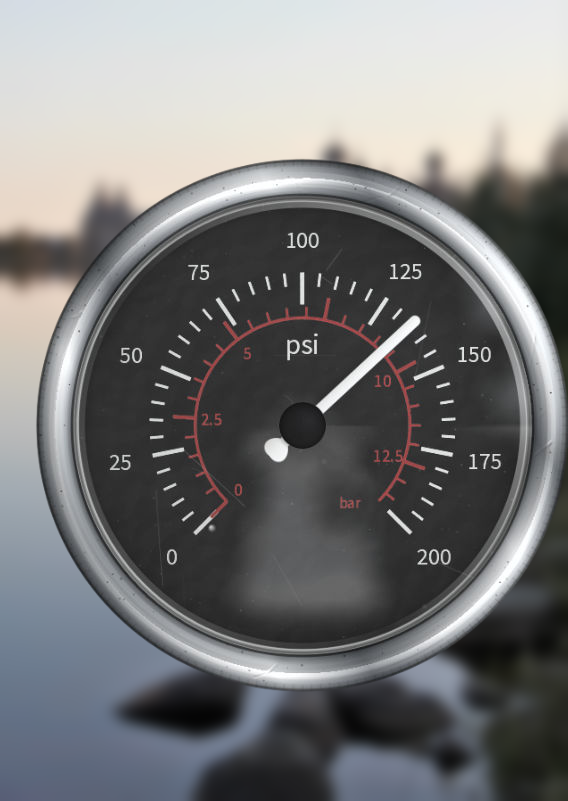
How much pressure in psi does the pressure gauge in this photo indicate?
135 psi
